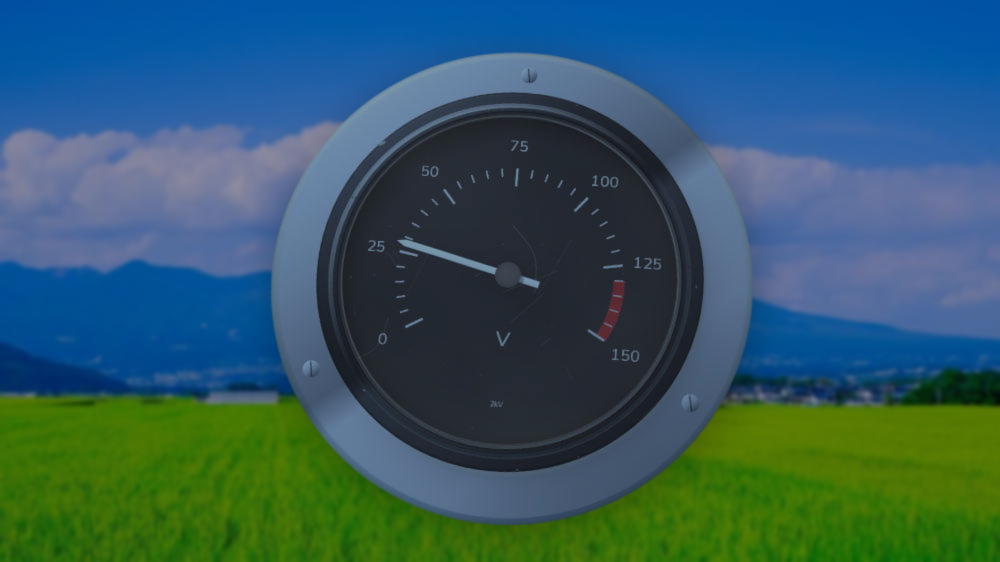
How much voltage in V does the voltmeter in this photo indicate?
27.5 V
